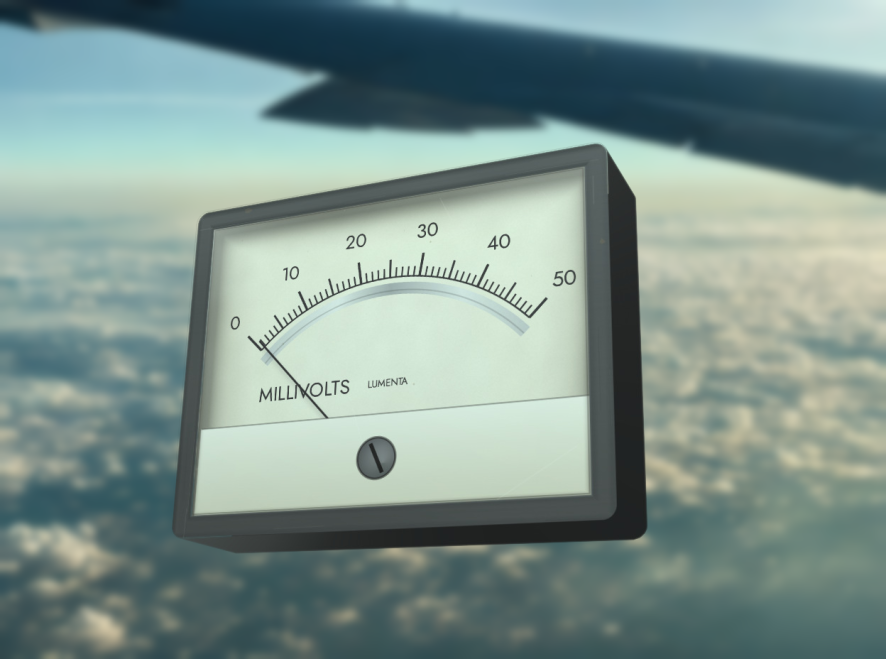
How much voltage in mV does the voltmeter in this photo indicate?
1 mV
